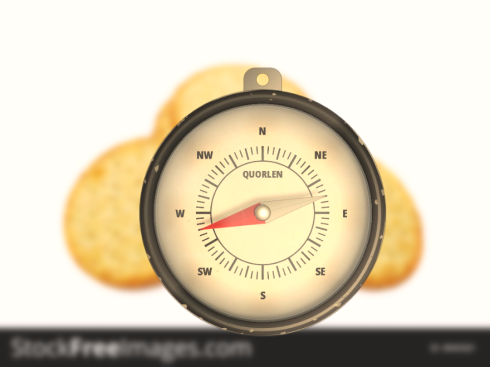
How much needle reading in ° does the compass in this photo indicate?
255 °
